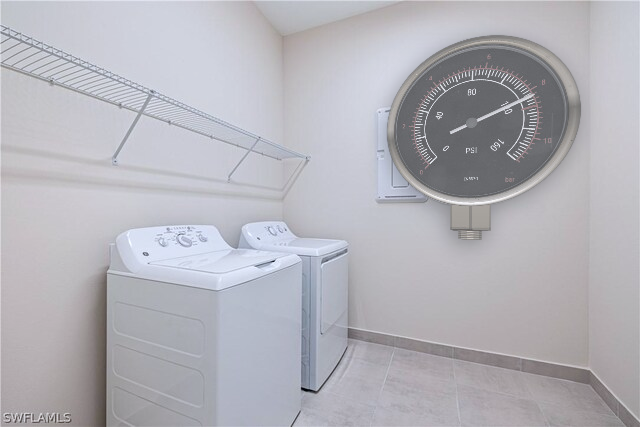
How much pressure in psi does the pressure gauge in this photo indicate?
120 psi
